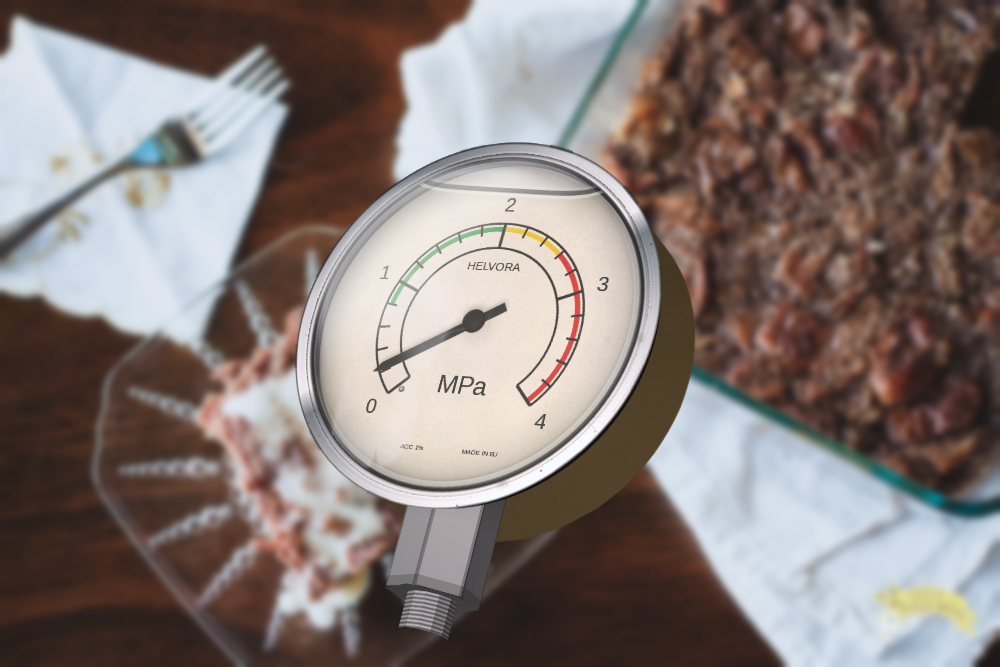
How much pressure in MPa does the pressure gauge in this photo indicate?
0.2 MPa
